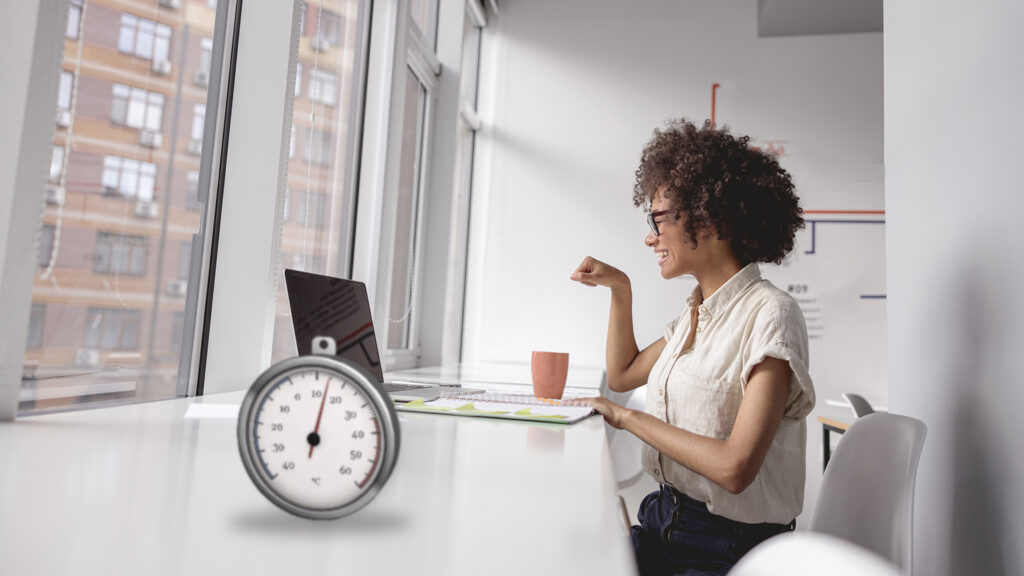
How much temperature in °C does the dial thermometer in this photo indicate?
15 °C
